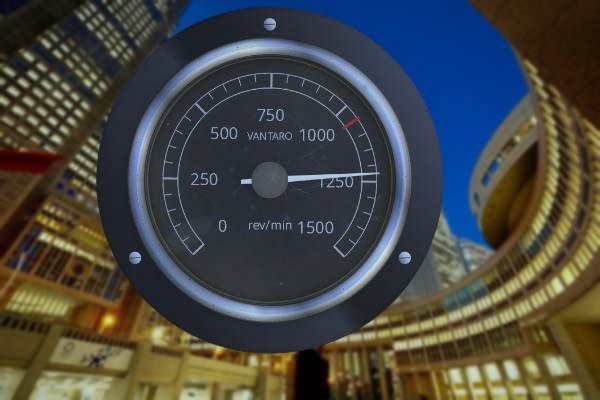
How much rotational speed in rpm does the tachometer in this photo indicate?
1225 rpm
